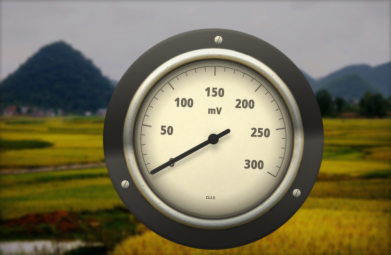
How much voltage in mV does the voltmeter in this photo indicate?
0 mV
